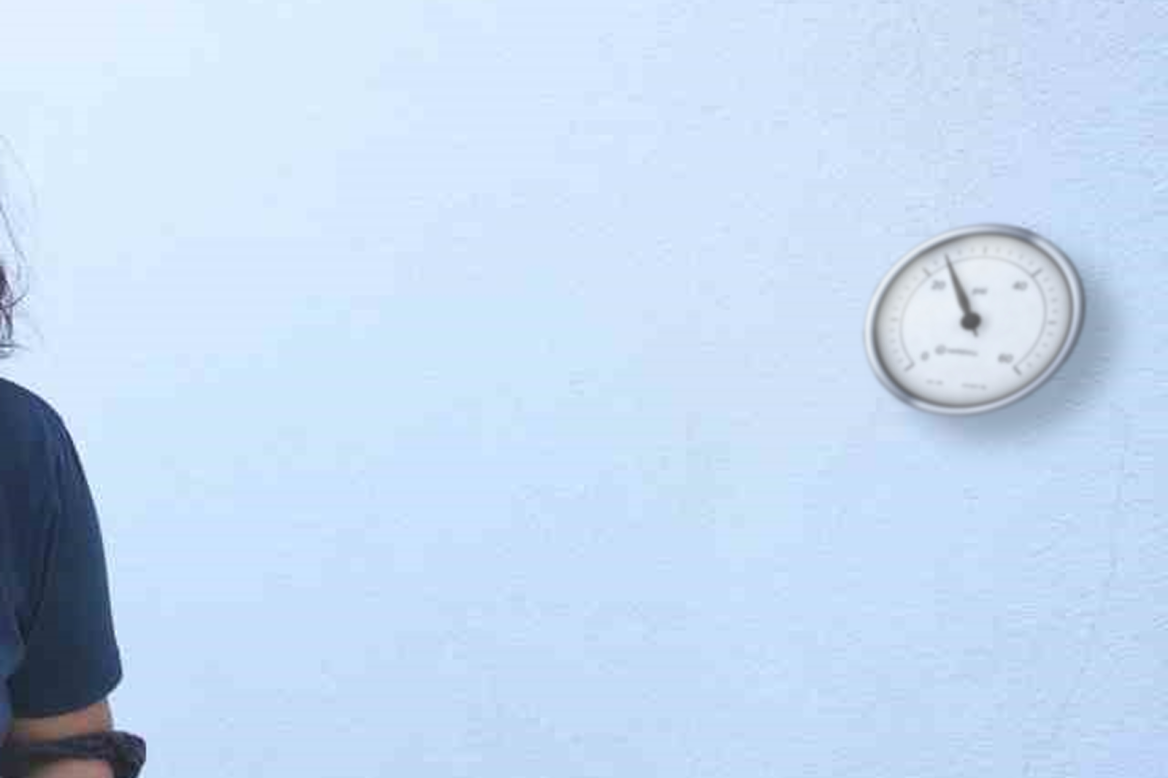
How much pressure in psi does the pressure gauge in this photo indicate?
24 psi
